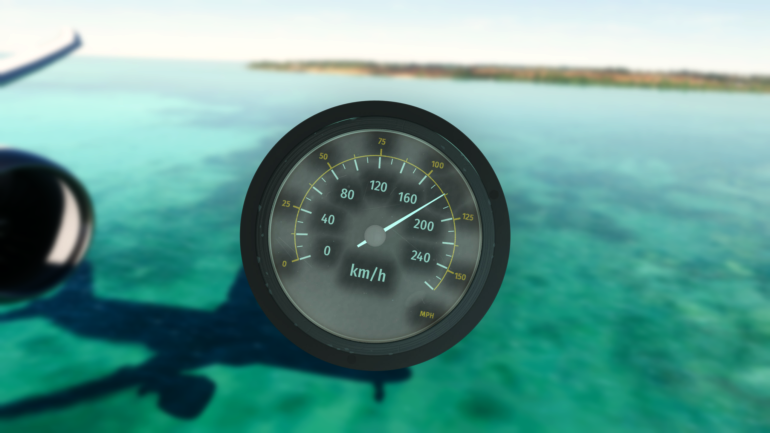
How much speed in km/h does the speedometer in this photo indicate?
180 km/h
